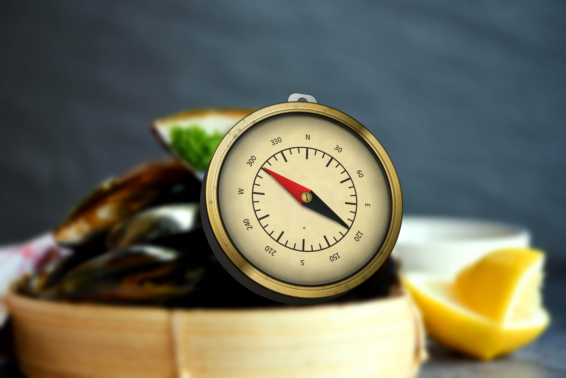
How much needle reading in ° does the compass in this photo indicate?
300 °
